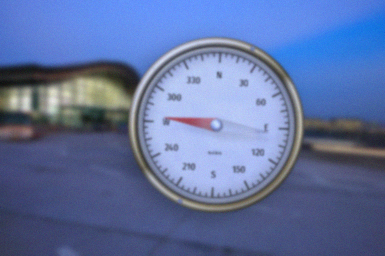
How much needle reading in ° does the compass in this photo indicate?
275 °
